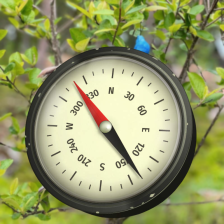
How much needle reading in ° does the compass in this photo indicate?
320 °
